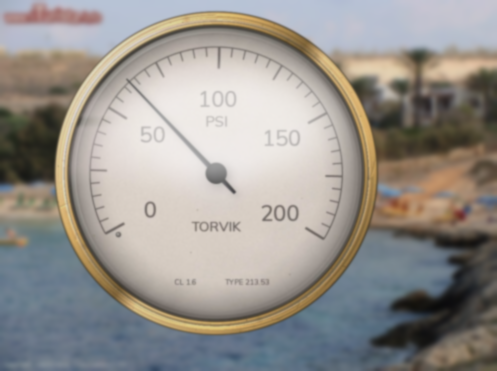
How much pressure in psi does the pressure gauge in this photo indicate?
62.5 psi
